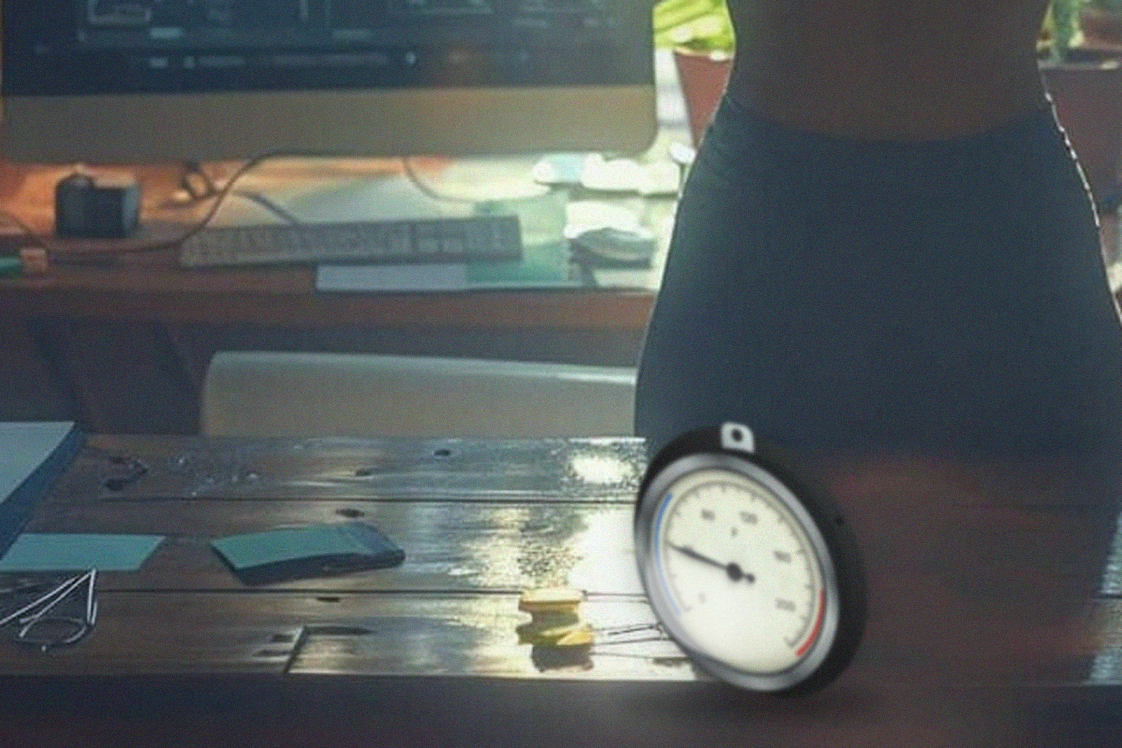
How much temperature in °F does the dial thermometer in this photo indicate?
40 °F
